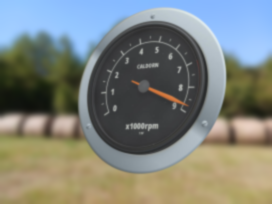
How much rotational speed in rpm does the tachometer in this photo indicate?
8750 rpm
